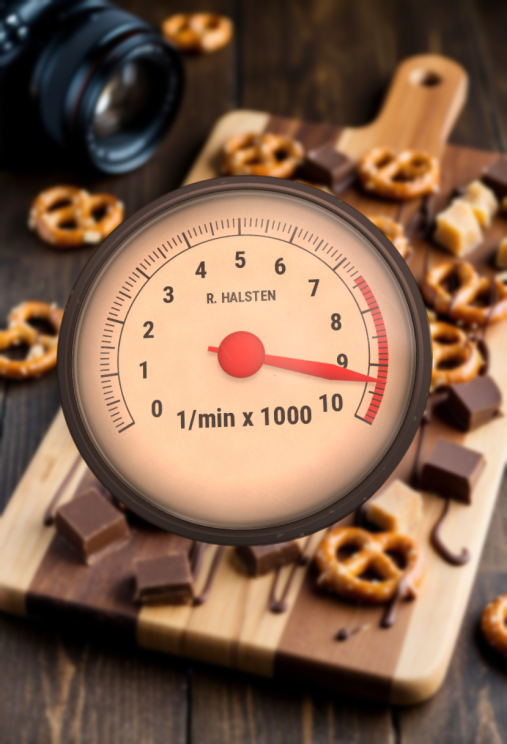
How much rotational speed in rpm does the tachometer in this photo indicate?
9300 rpm
